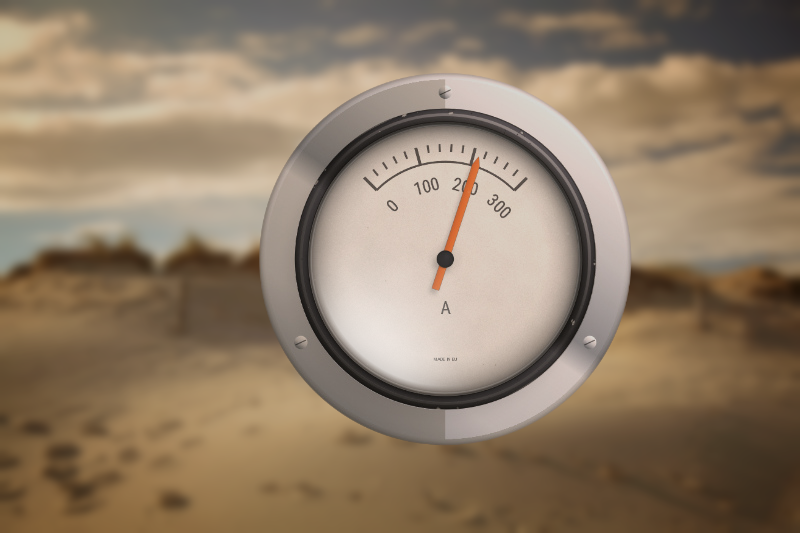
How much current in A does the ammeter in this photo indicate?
210 A
